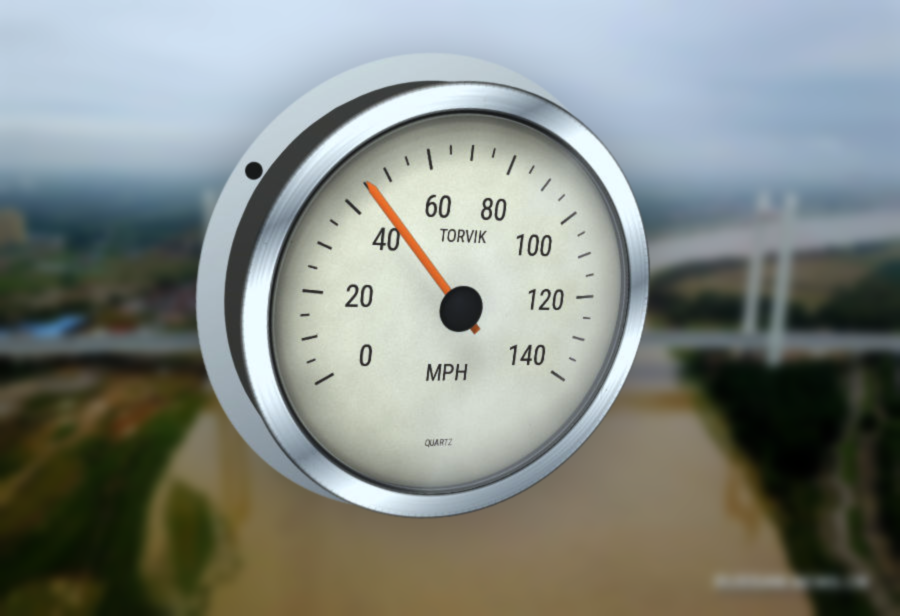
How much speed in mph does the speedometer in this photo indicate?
45 mph
